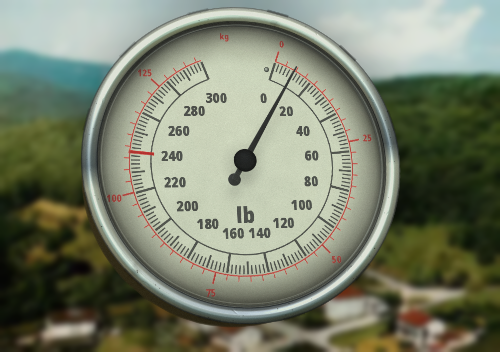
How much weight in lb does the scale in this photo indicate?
10 lb
